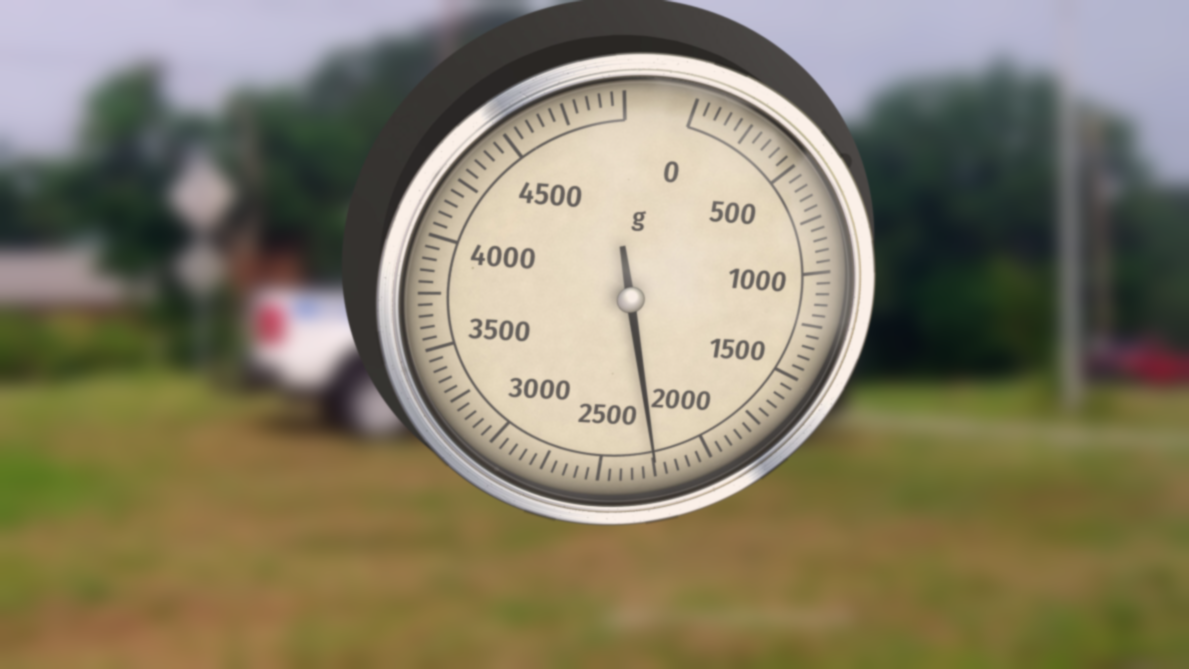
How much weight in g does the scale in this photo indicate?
2250 g
